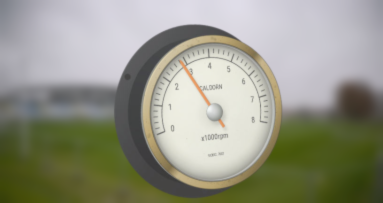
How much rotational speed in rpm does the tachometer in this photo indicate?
2800 rpm
